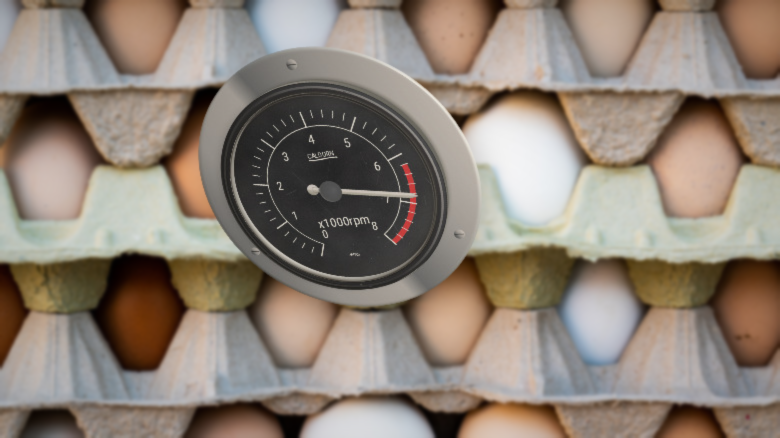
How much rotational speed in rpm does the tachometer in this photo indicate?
6800 rpm
